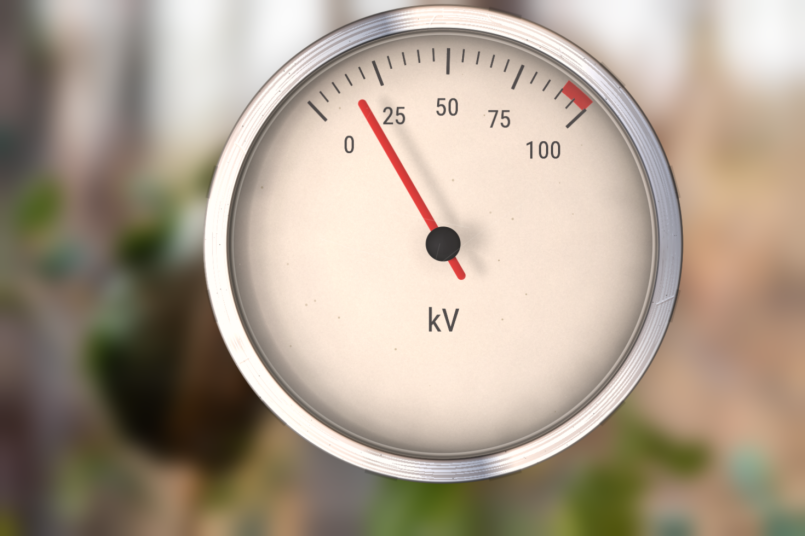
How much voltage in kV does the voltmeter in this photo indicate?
15 kV
